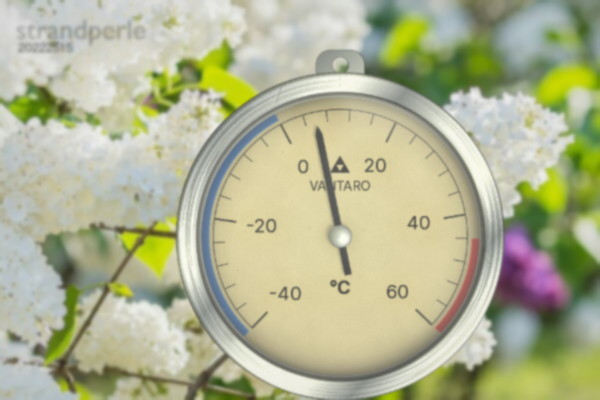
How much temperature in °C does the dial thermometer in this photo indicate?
6 °C
